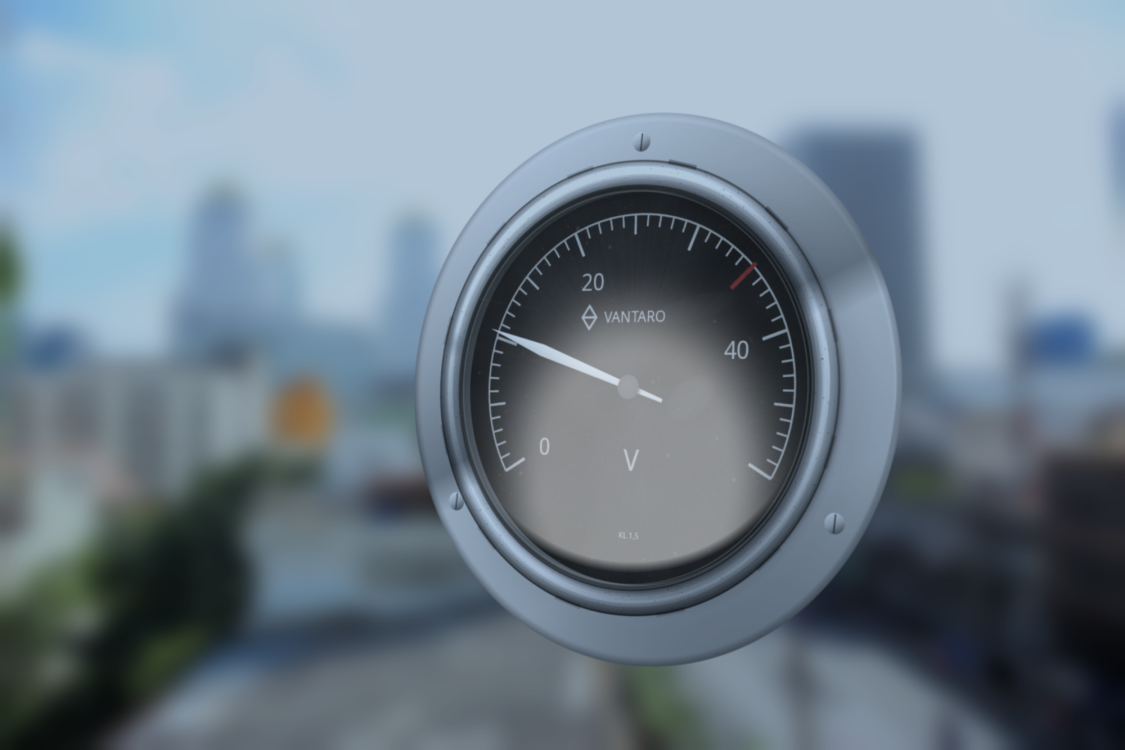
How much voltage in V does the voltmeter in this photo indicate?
10.5 V
